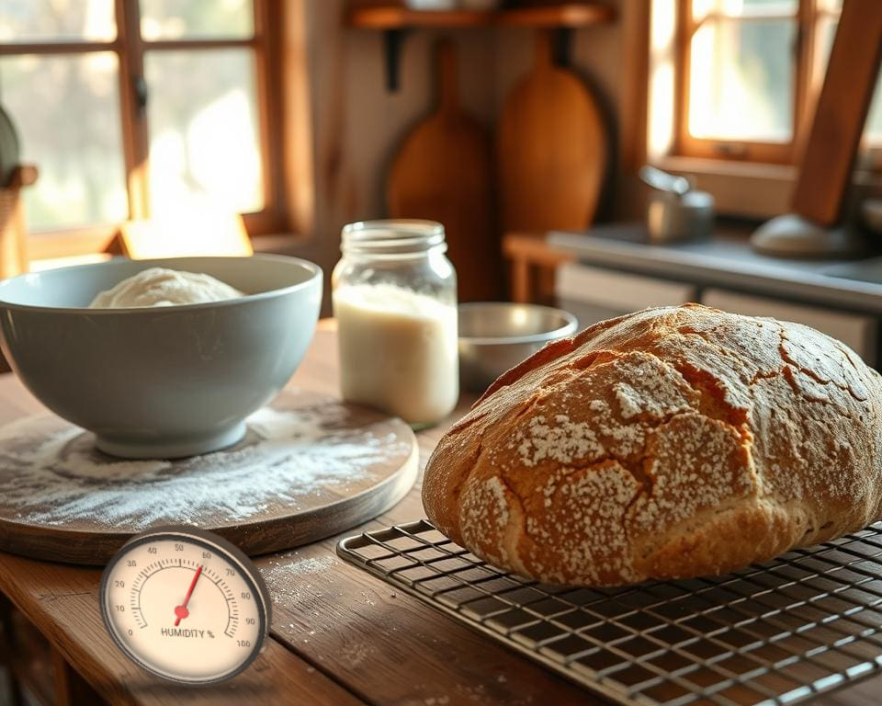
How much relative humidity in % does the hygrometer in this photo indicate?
60 %
